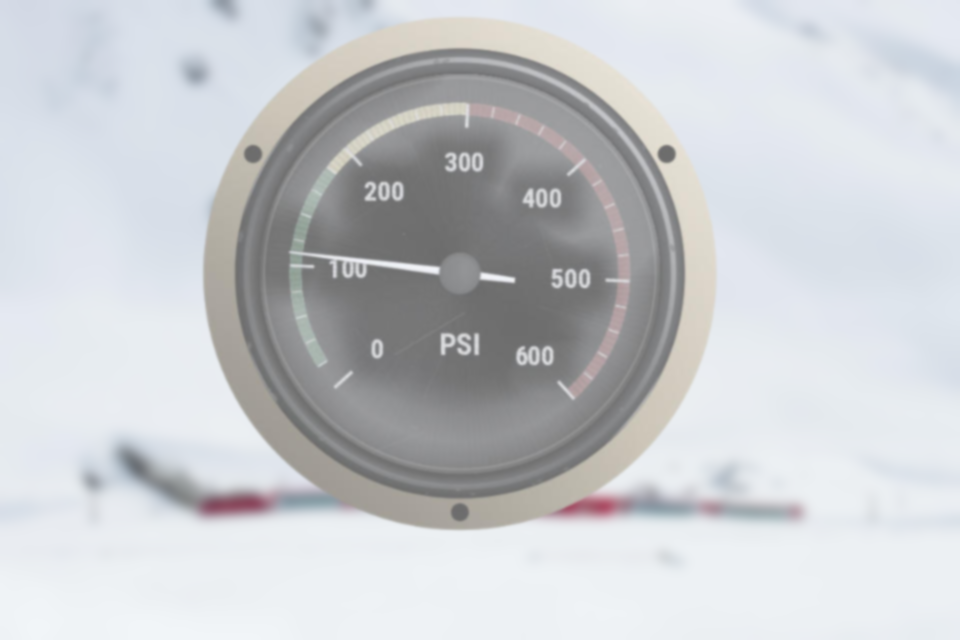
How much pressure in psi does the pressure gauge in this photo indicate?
110 psi
